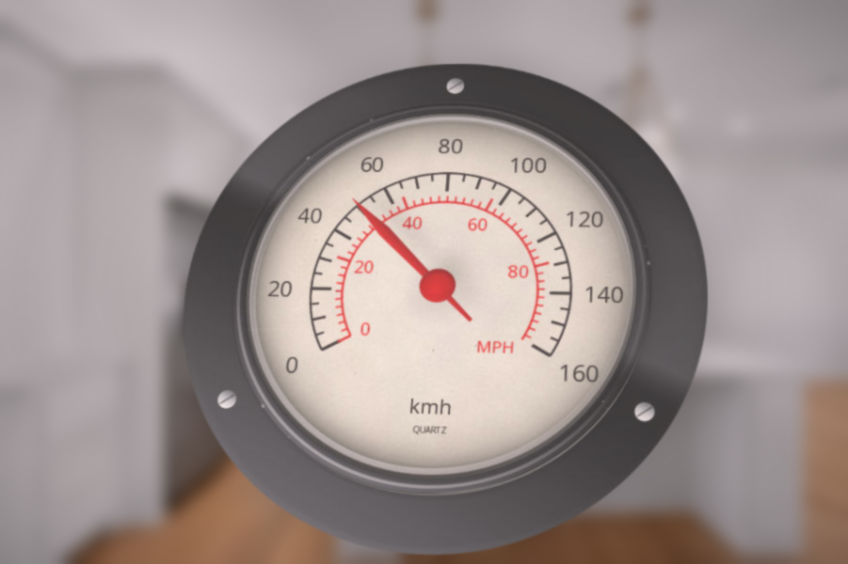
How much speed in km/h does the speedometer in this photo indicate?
50 km/h
